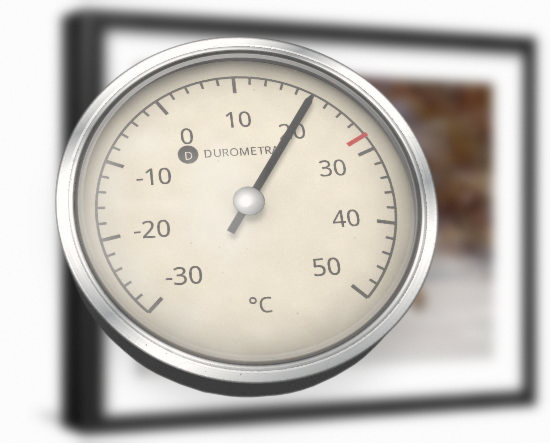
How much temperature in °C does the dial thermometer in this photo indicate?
20 °C
